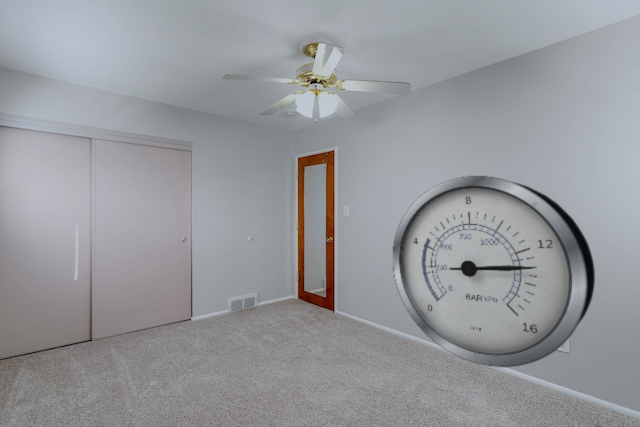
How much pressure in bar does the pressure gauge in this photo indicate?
13 bar
